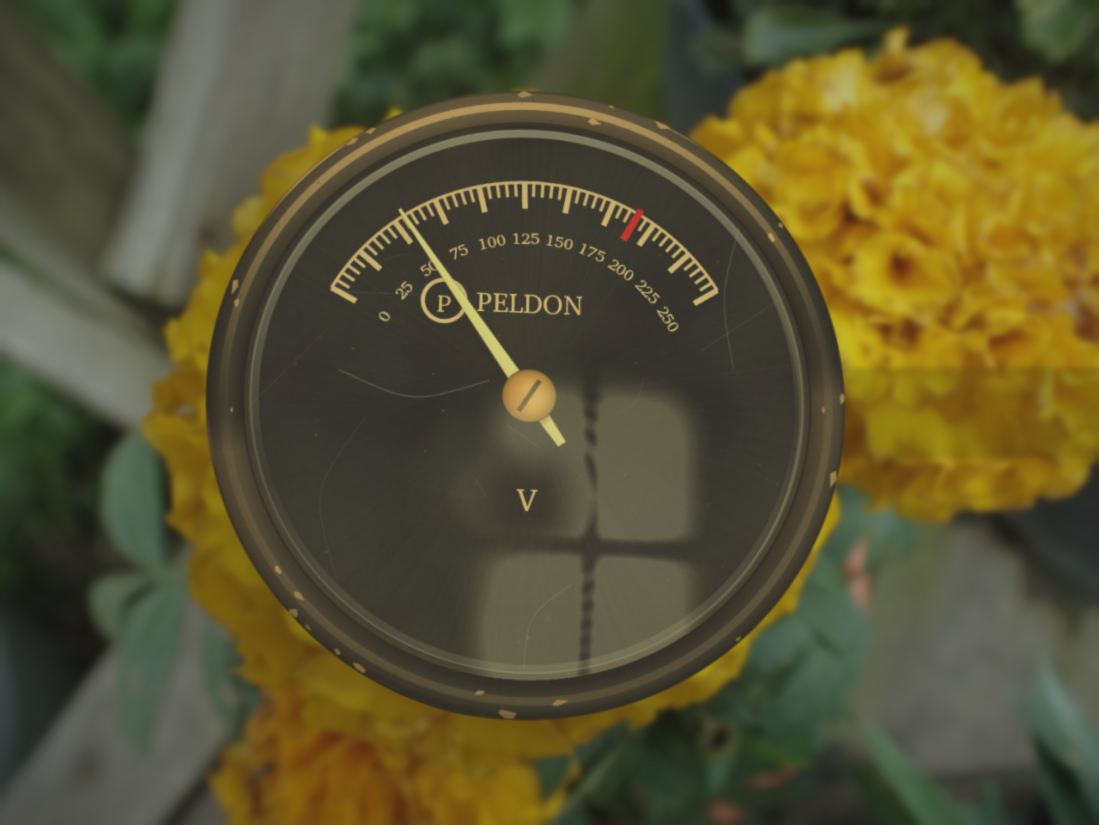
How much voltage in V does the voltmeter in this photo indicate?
55 V
